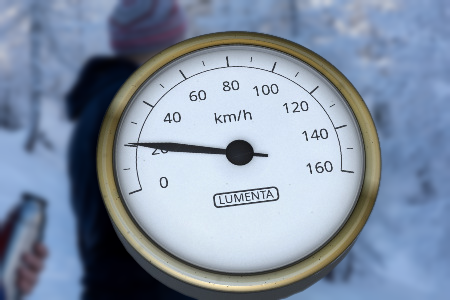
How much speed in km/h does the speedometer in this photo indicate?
20 km/h
